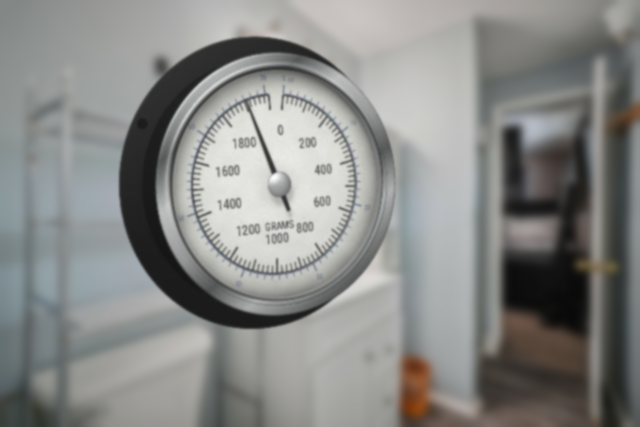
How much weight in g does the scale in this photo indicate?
1900 g
